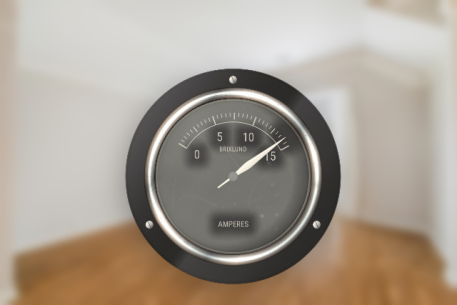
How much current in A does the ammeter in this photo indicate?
14 A
